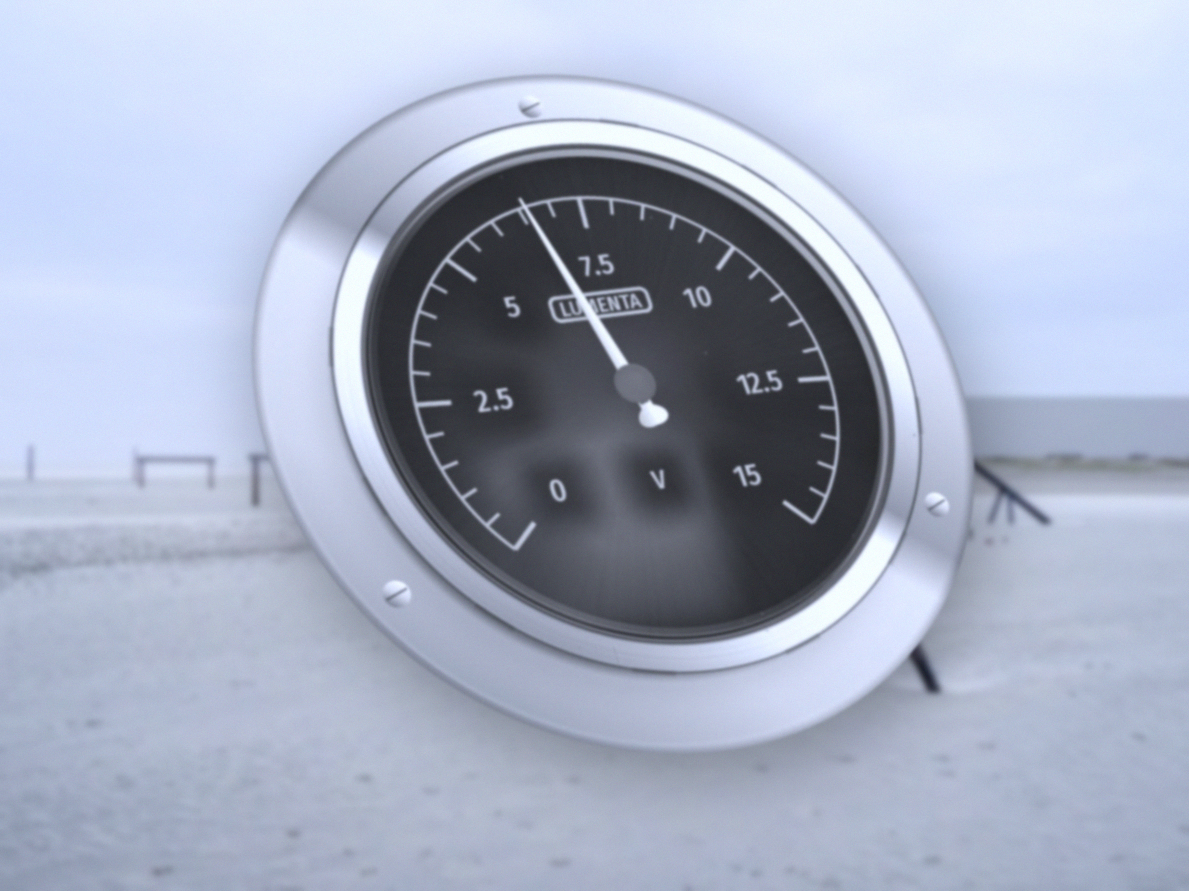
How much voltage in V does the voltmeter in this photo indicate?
6.5 V
